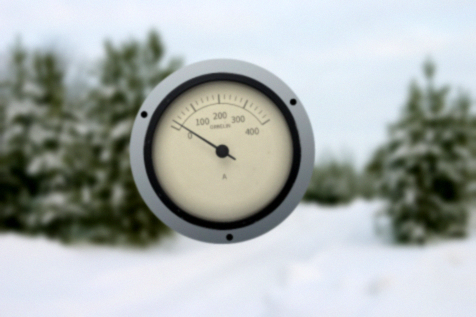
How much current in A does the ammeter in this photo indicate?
20 A
